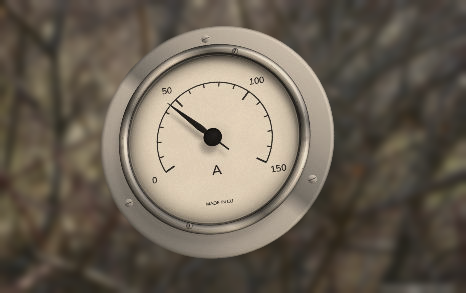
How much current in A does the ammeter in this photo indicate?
45 A
